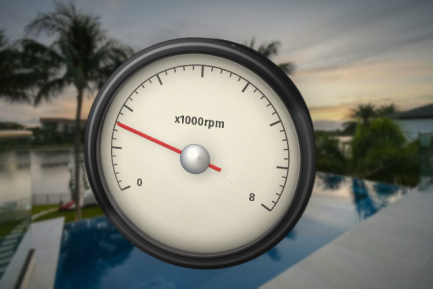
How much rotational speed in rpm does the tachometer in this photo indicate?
1600 rpm
